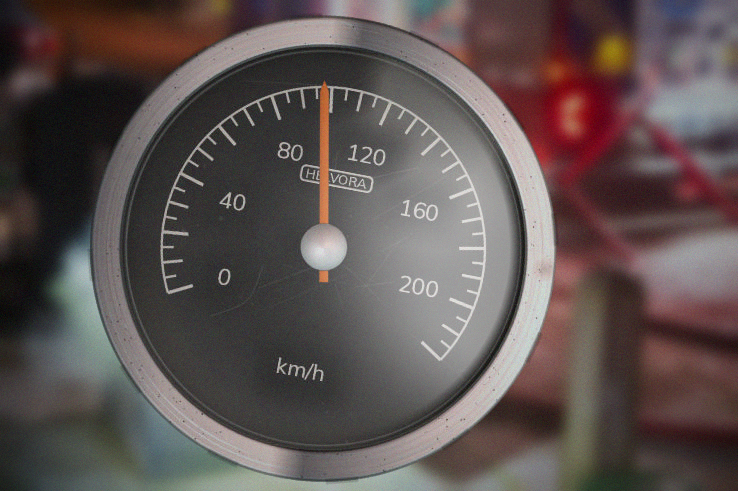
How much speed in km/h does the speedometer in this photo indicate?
97.5 km/h
